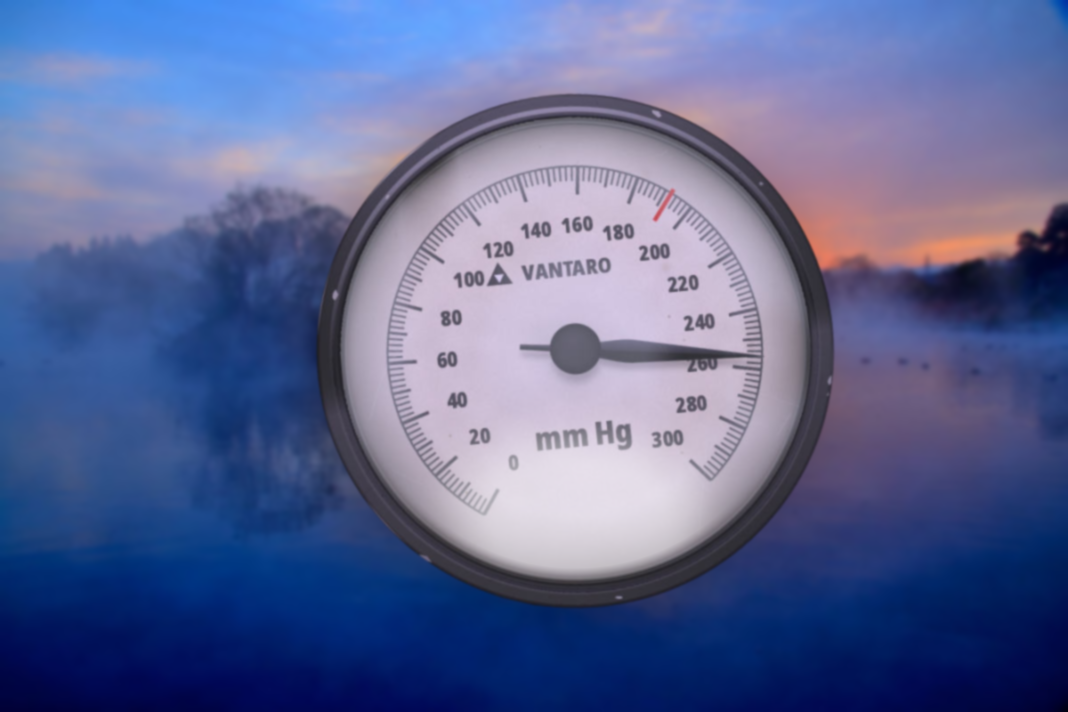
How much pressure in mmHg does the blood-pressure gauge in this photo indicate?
256 mmHg
